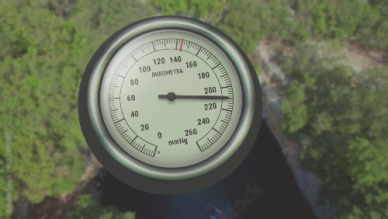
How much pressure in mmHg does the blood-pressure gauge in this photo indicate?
210 mmHg
